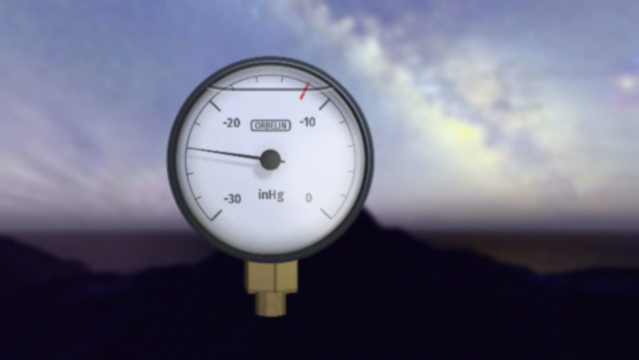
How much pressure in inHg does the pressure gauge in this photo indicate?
-24 inHg
